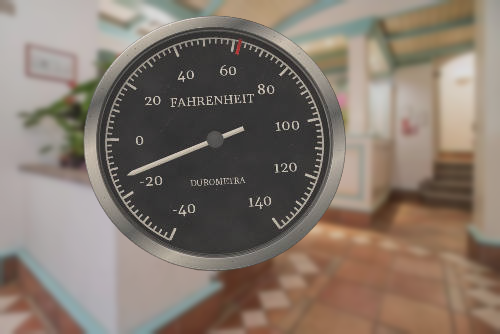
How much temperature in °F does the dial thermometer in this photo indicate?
-14 °F
